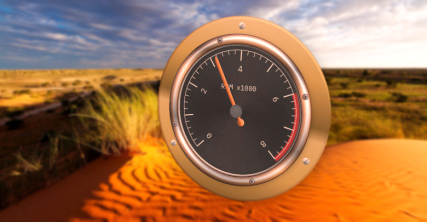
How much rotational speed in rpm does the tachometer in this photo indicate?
3200 rpm
